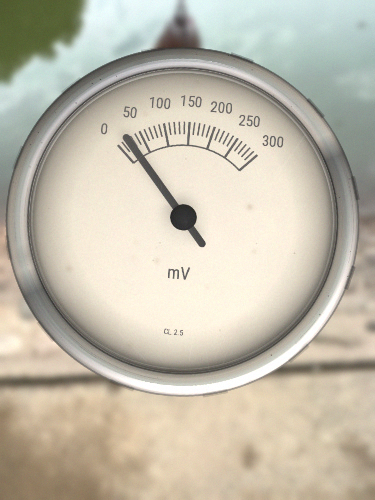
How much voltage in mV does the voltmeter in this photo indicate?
20 mV
